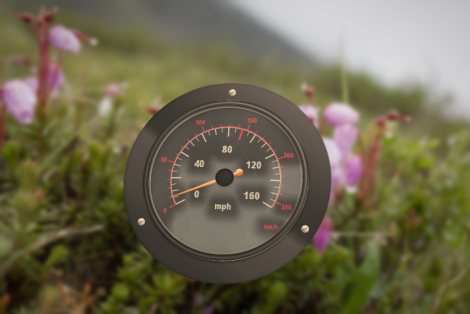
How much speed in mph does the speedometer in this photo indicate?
5 mph
